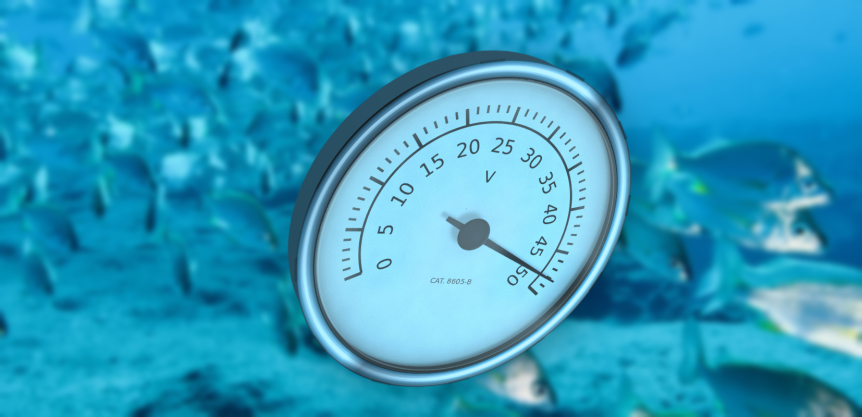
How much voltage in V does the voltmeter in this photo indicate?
48 V
